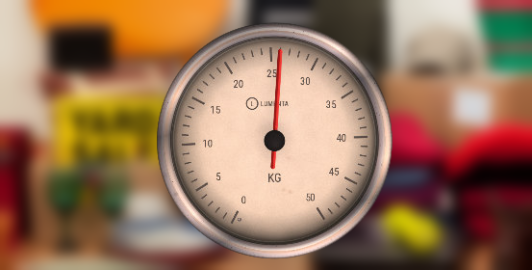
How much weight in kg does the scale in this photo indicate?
26 kg
